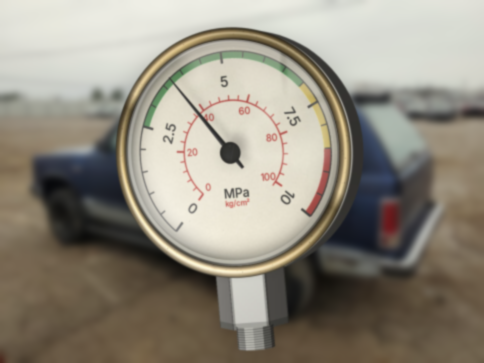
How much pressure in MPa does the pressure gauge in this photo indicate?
3.75 MPa
